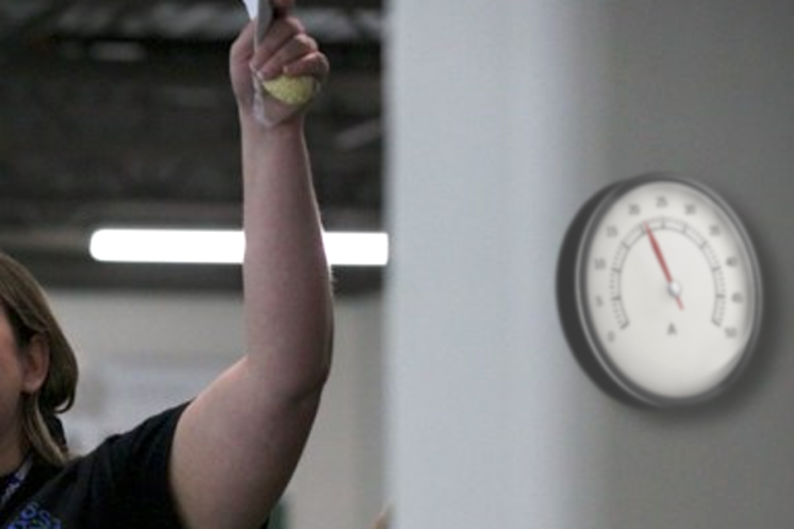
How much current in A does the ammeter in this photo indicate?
20 A
